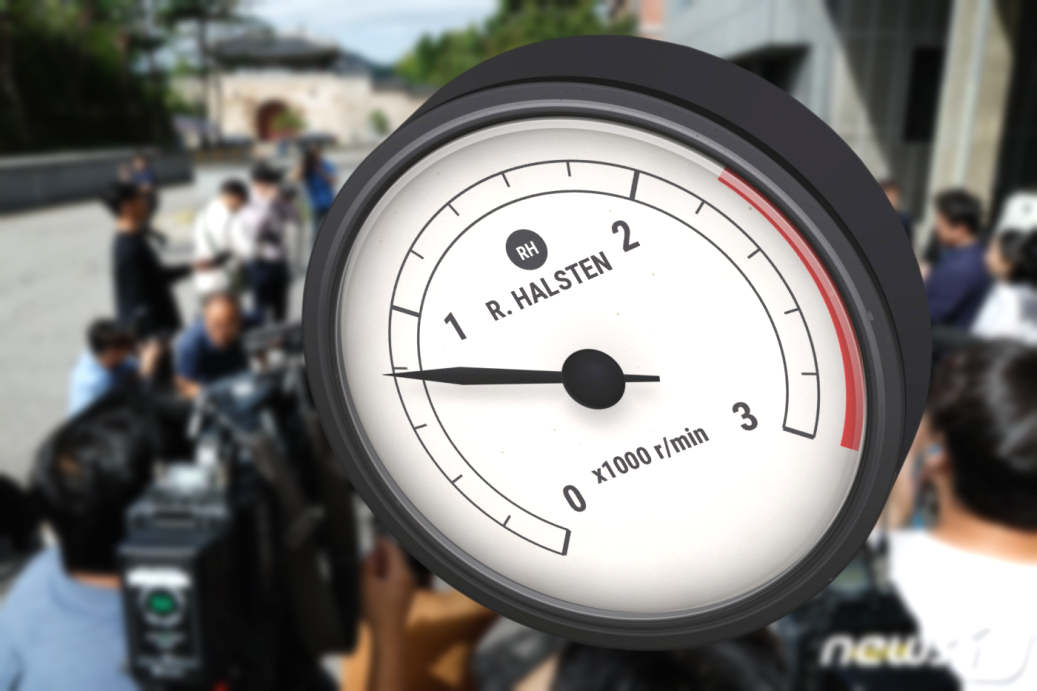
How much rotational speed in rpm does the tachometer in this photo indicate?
800 rpm
